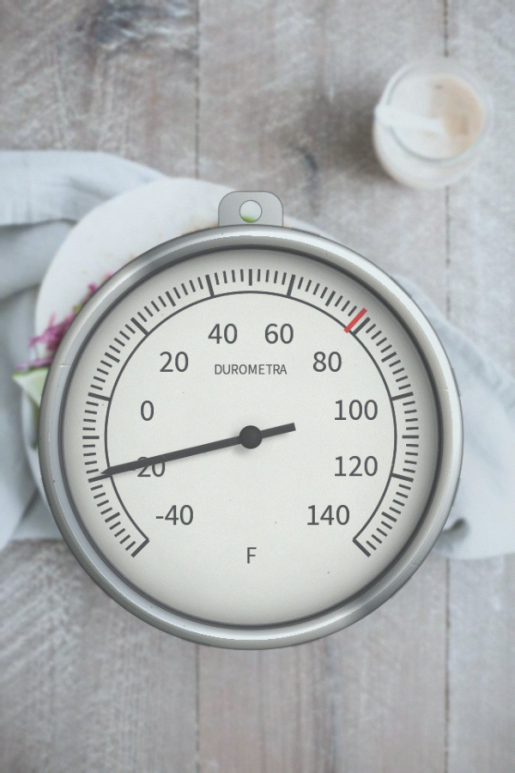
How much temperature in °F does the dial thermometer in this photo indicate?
-19 °F
